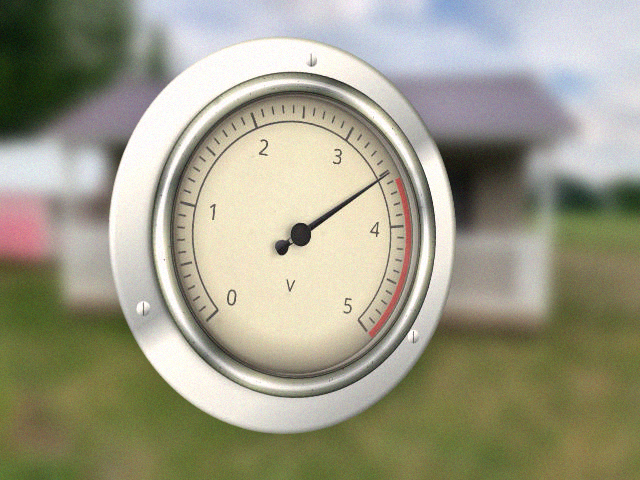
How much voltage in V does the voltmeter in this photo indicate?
3.5 V
